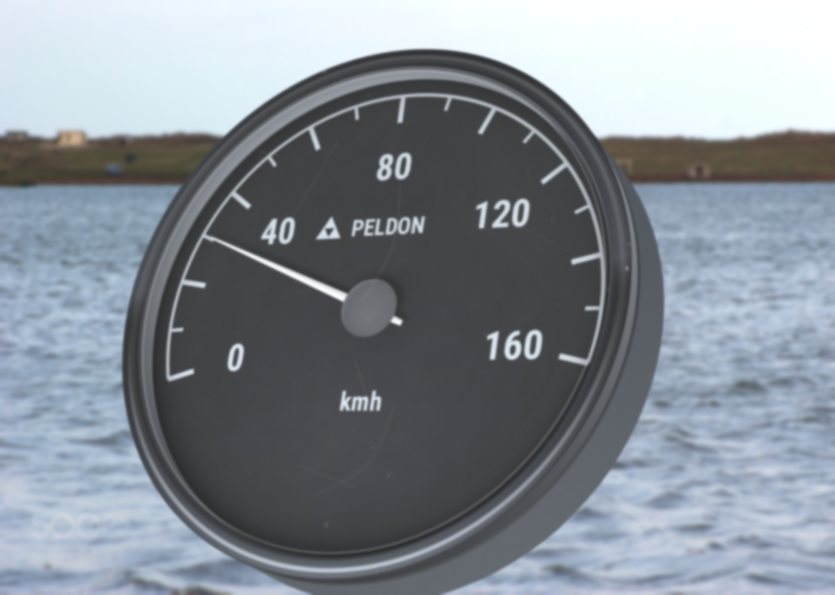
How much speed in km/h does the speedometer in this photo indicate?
30 km/h
